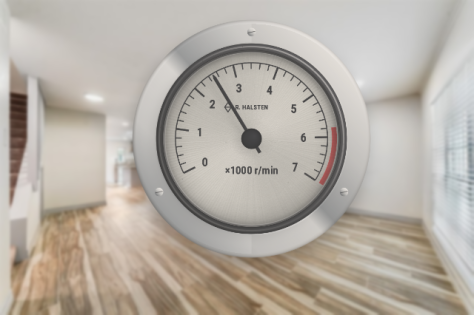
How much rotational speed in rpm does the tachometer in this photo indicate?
2500 rpm
